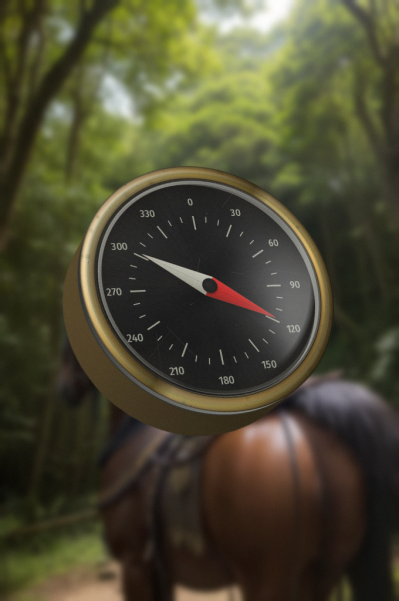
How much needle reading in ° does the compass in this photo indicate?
120 °
